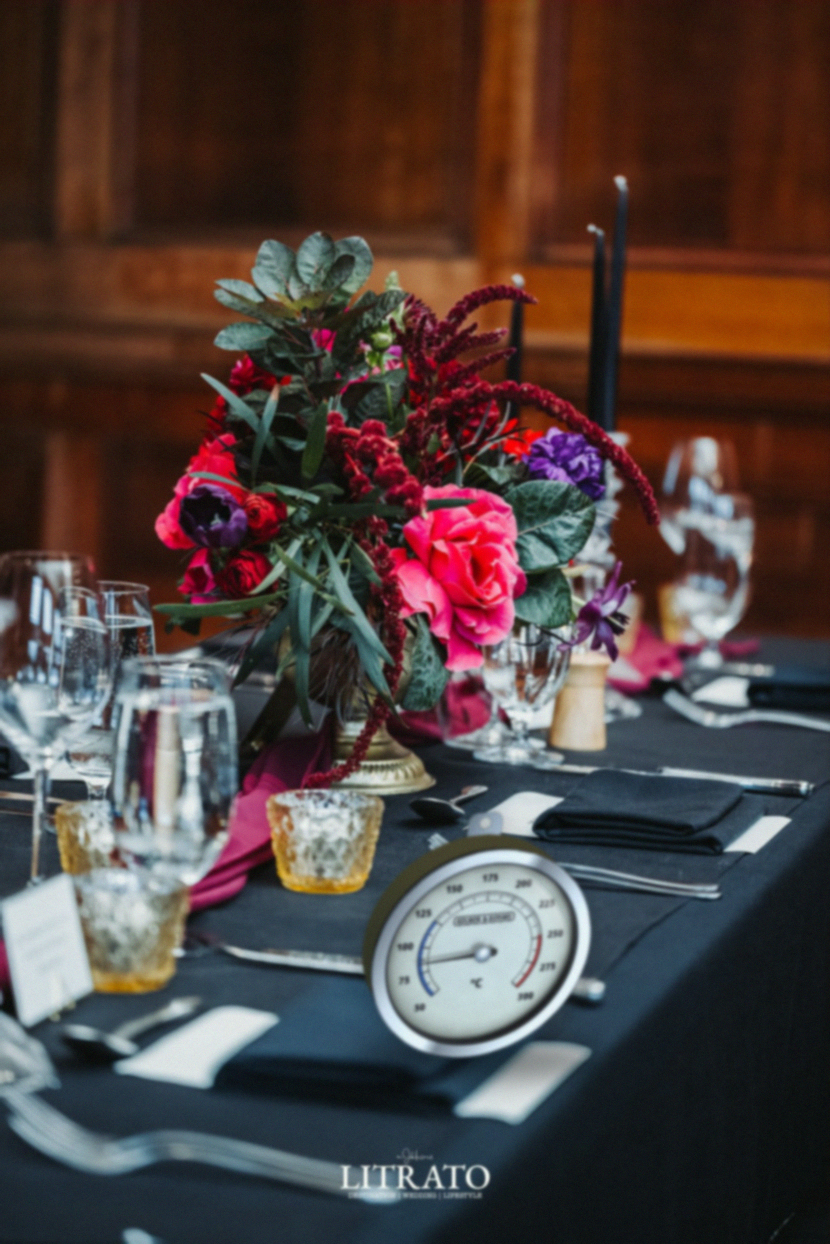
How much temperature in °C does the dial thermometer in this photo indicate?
87.5 °C
